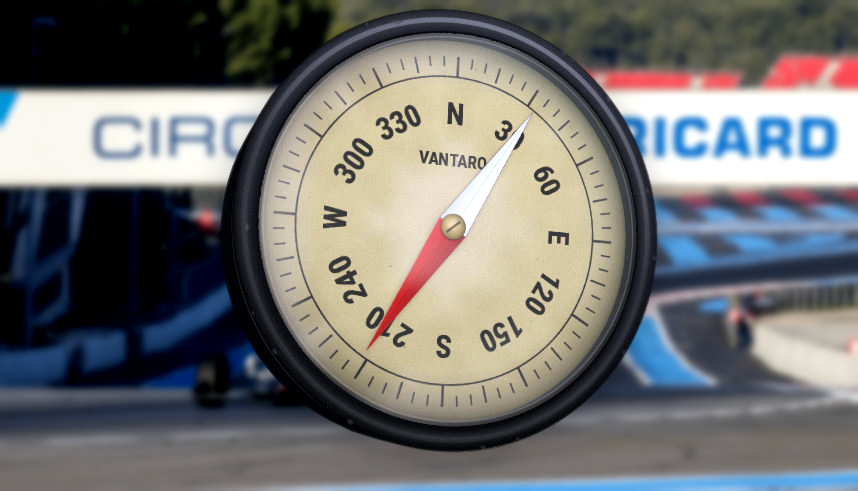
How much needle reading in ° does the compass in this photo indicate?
212.5 °
